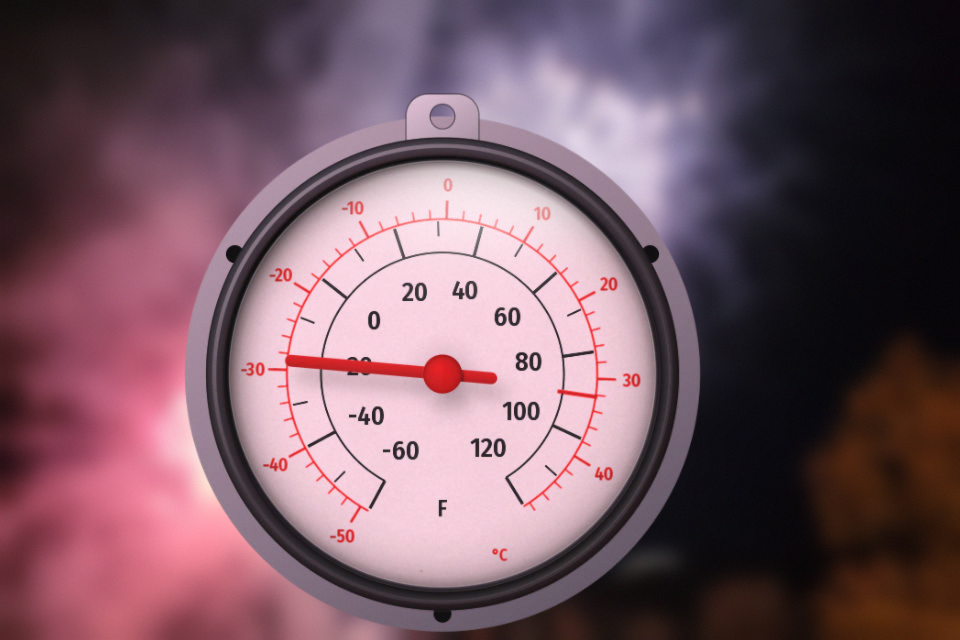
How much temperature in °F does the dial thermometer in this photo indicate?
-20 °F
